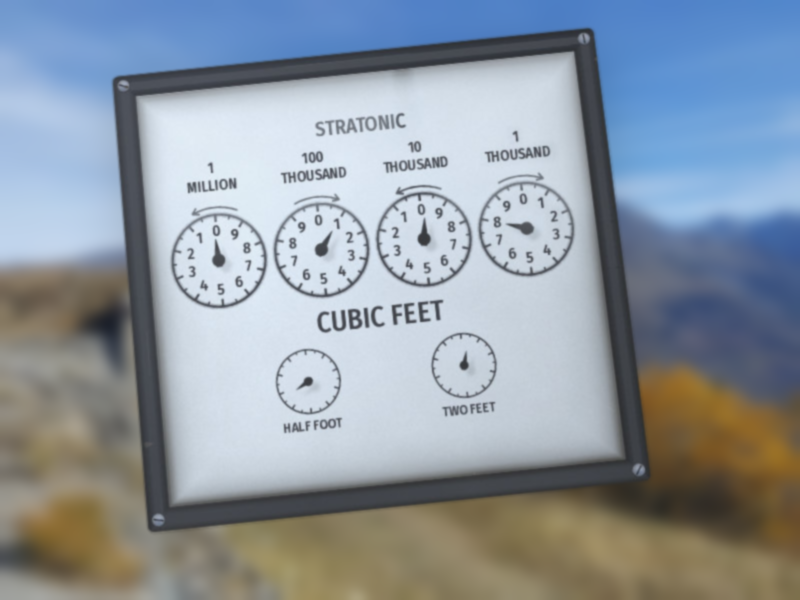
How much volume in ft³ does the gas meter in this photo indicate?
9800 ft³
